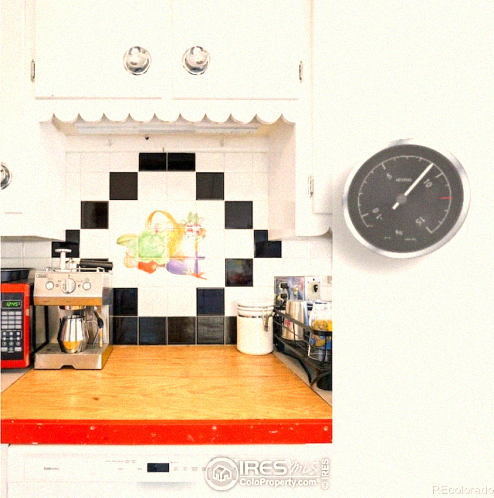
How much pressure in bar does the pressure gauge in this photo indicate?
9 bar
